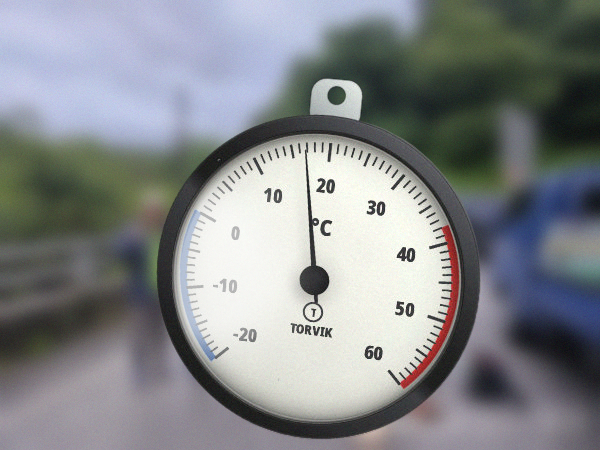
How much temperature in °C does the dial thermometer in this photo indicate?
17 °C
